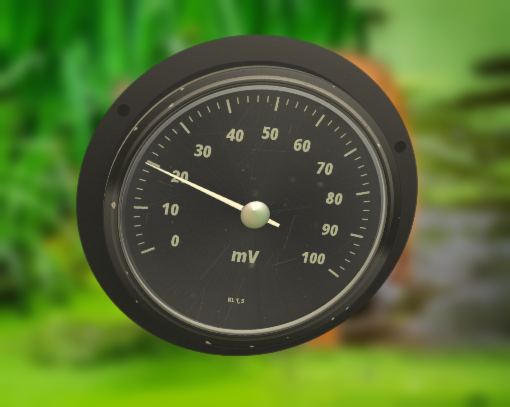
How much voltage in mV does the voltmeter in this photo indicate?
20 mV
